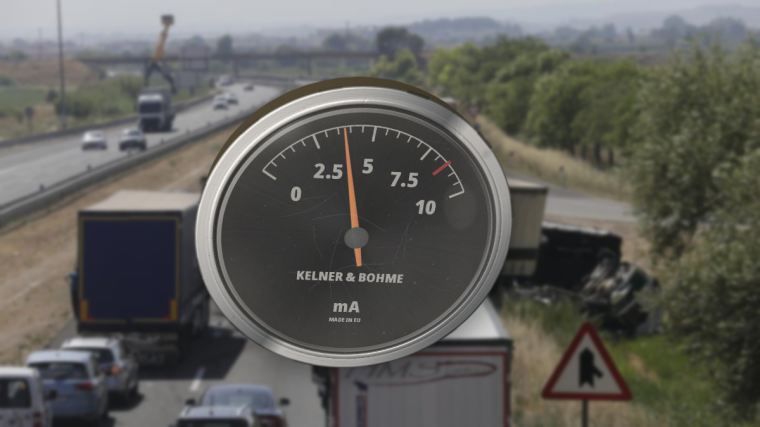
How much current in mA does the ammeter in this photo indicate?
3.75 mA
